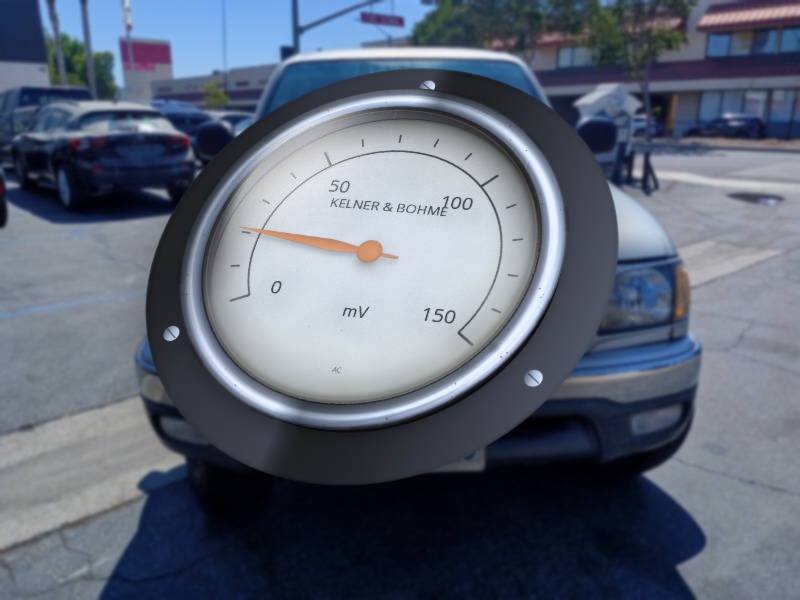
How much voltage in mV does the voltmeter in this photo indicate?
20 mV
